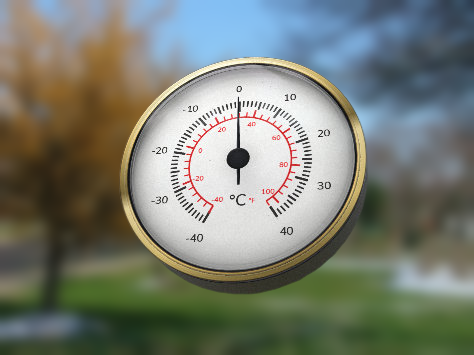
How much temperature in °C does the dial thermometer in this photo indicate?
0 °C
